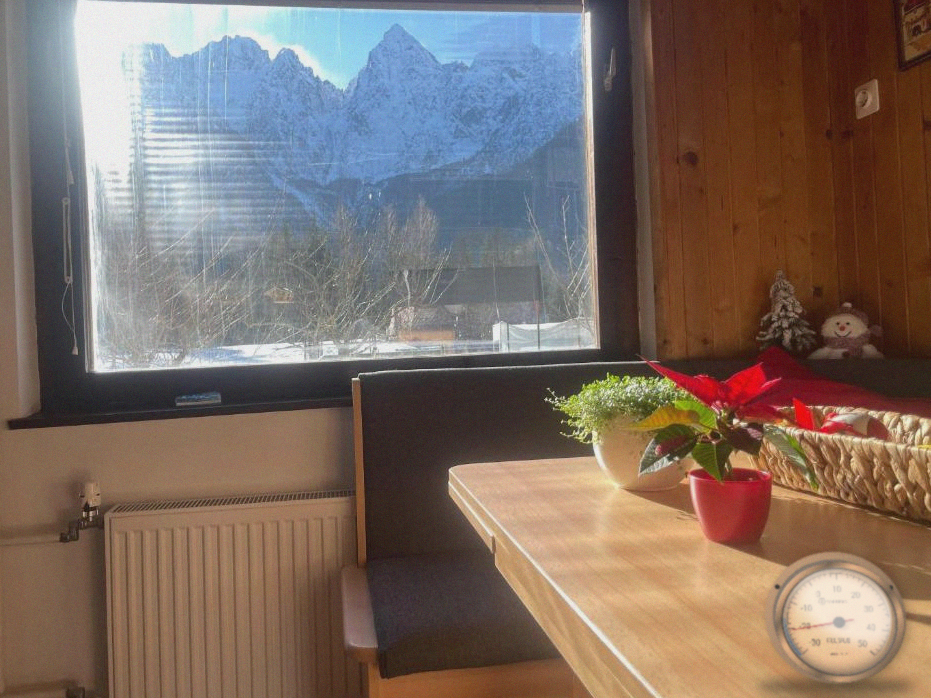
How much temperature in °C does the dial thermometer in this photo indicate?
-20 °C
